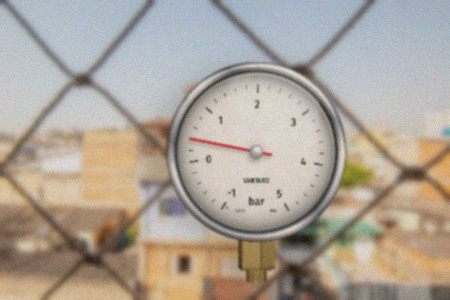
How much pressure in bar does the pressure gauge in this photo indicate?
0.4 bar
